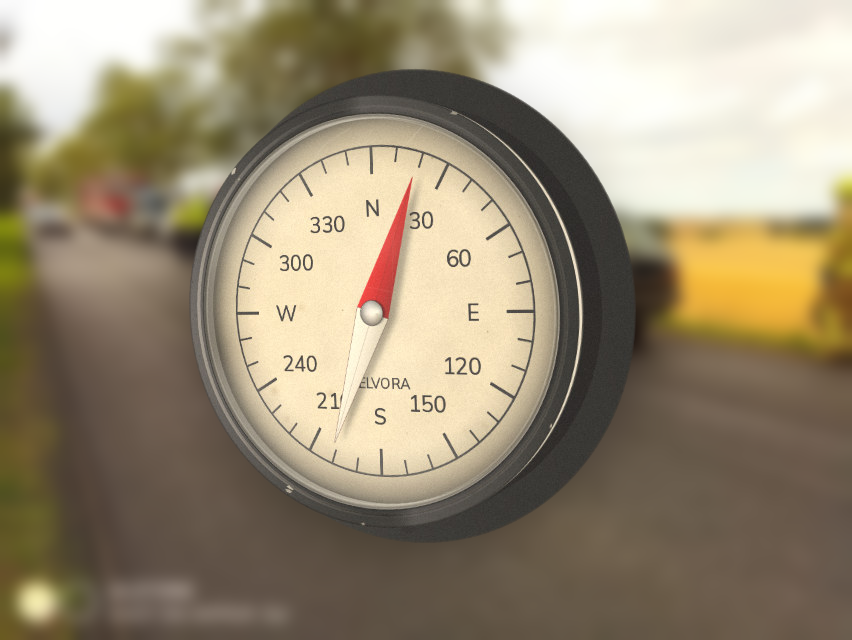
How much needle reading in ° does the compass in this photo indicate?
20 °
